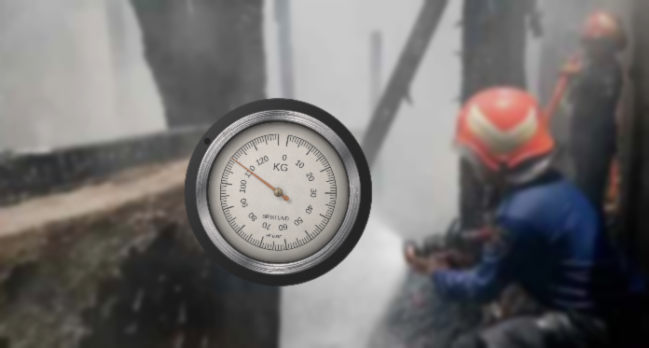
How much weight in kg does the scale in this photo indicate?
110 kg
